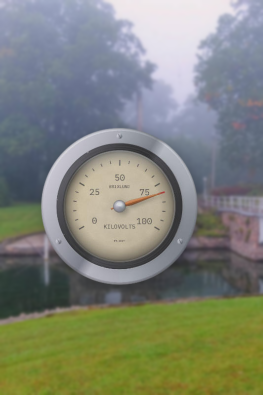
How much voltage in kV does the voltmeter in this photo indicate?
80 kV
